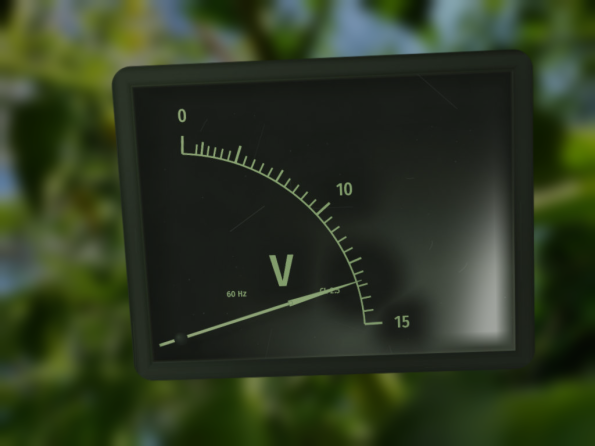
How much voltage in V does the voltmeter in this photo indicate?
13.25 V
